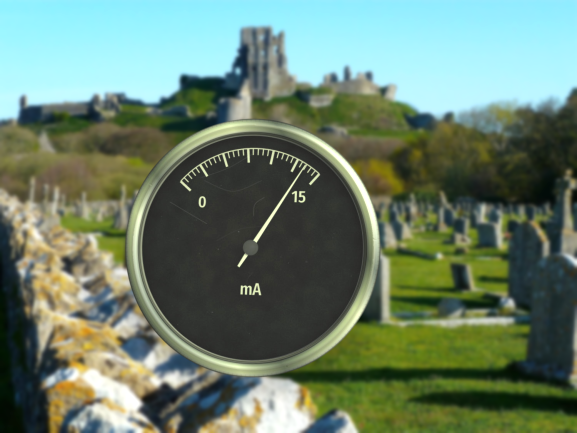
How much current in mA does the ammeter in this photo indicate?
13.5 mA
